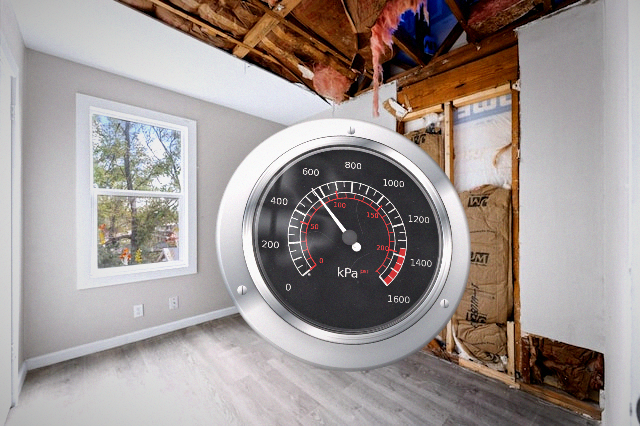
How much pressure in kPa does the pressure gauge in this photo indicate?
550 kPa
